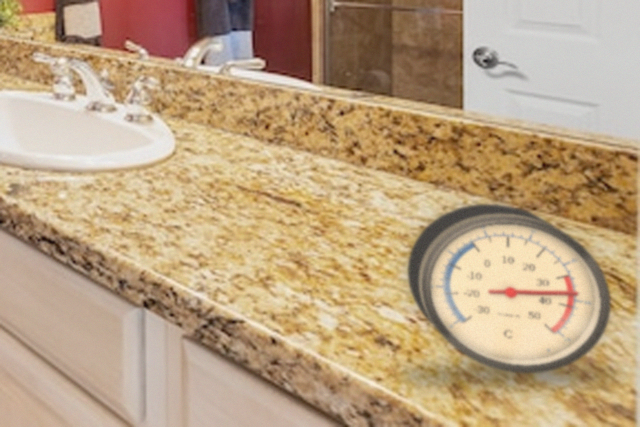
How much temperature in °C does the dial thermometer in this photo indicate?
35 °C
